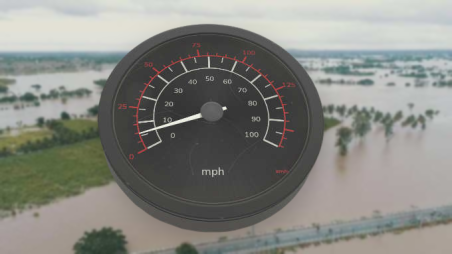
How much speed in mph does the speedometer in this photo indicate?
5 mph
